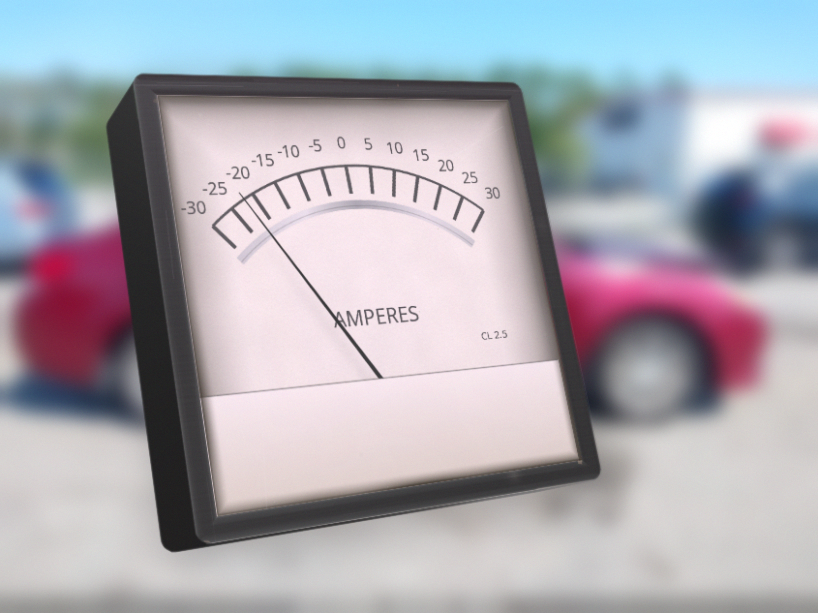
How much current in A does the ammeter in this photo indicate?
-22.5 A
